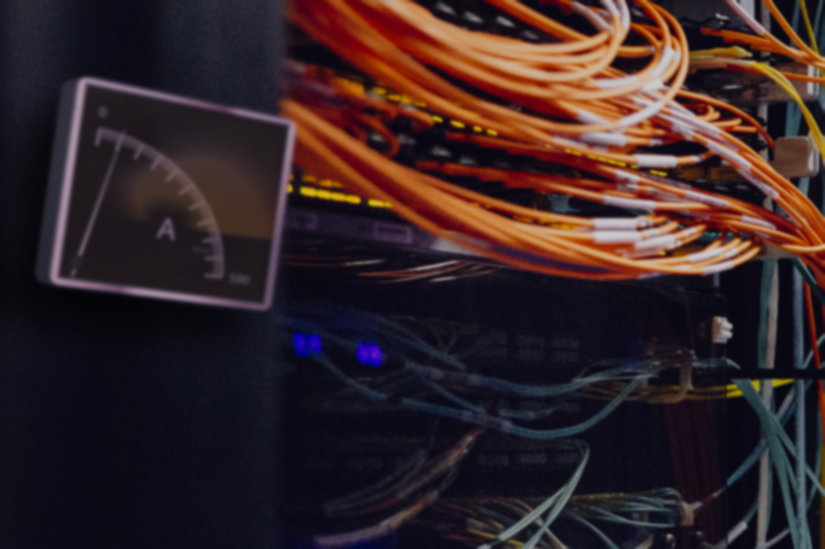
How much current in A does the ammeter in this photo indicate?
50 A
